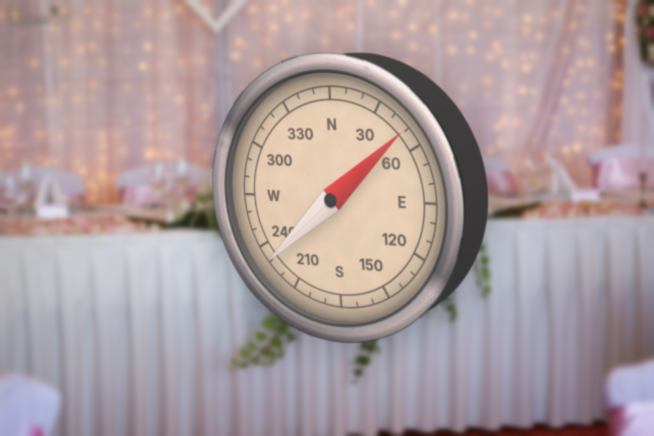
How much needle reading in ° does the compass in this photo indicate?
50 °
